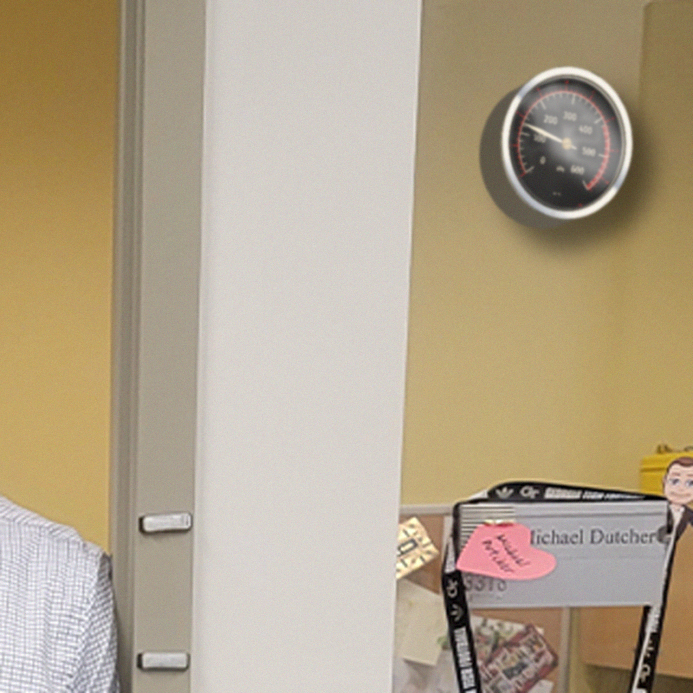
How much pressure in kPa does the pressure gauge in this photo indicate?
120 kPa
